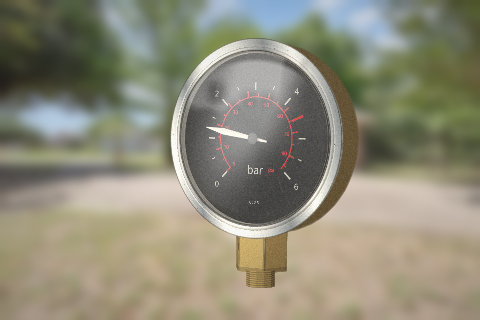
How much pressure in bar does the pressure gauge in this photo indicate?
1.25 bar
